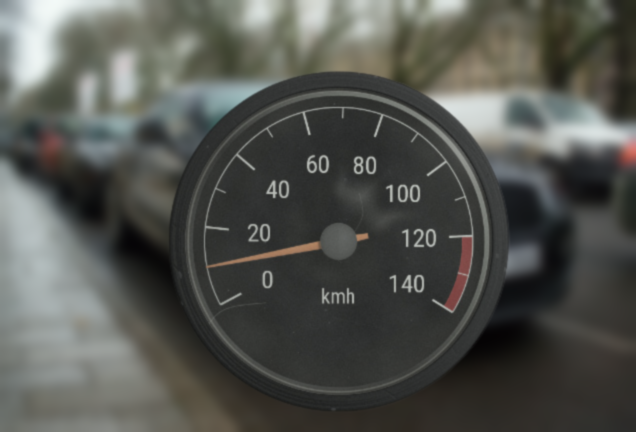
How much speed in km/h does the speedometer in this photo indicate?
10 km/h
